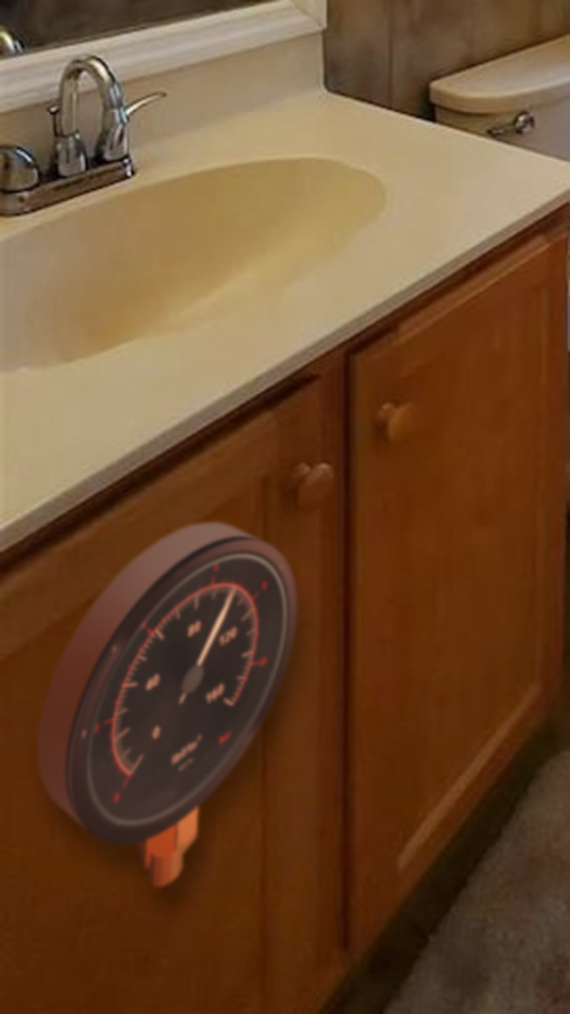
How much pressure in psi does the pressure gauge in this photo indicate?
100 psi
